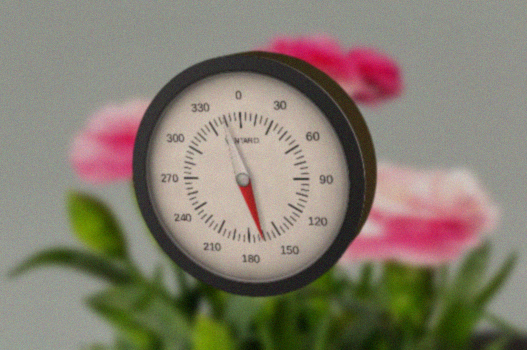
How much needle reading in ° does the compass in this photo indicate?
165 °
